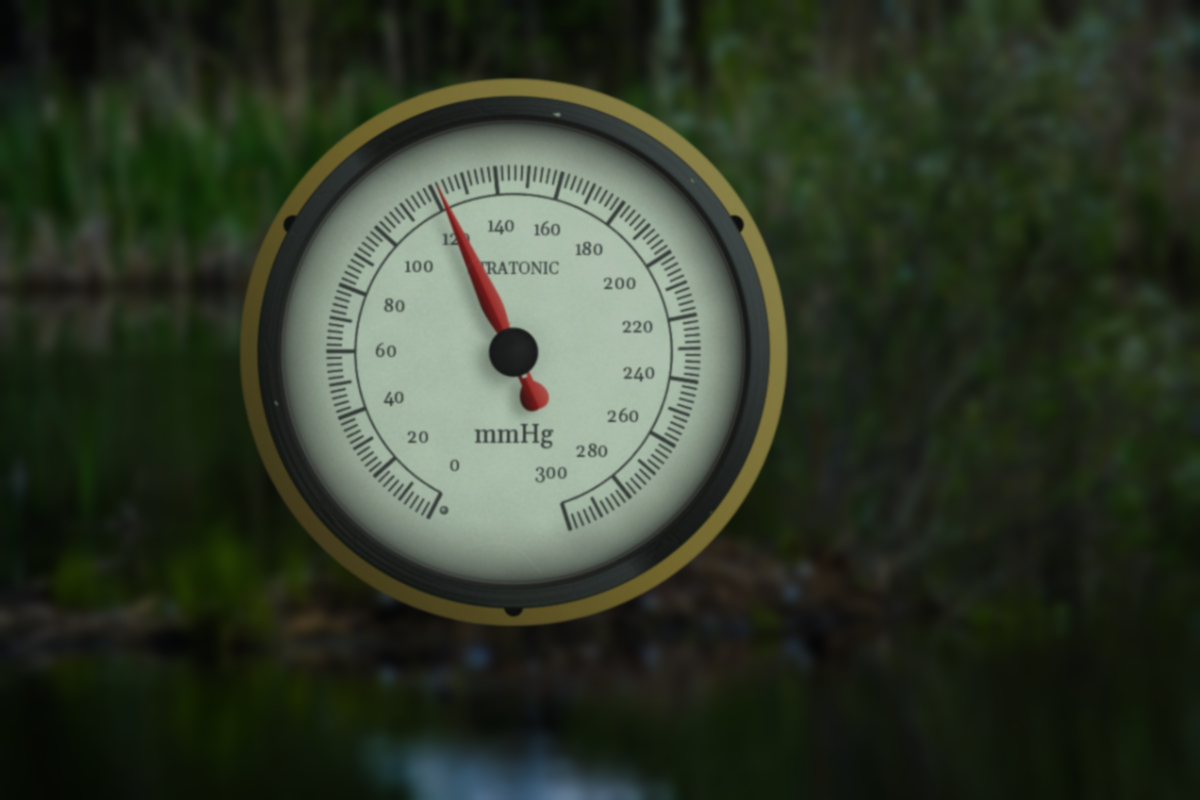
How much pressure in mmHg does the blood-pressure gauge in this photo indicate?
122 mmHg
